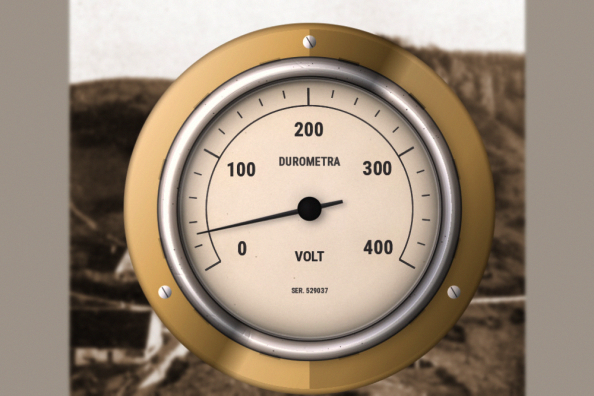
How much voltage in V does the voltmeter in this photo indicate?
30 V
